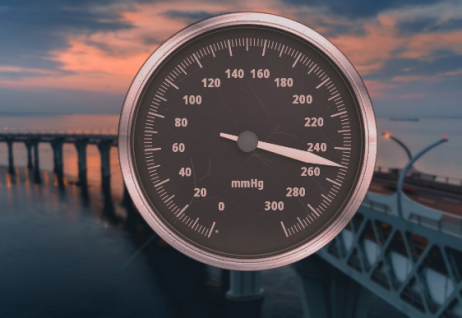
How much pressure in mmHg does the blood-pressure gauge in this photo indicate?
250 mmHg
